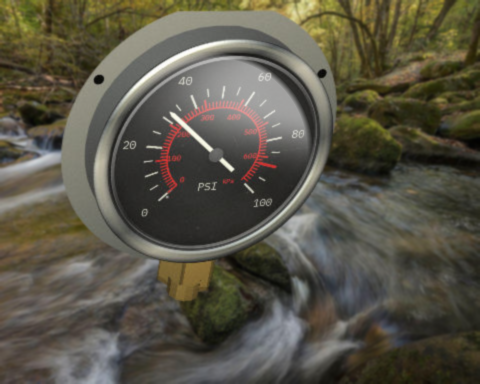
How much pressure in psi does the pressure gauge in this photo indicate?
32.5 psi
